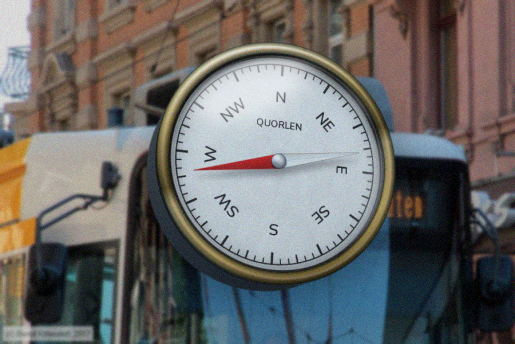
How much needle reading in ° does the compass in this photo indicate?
257.5 °
